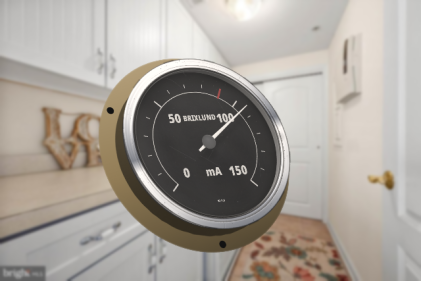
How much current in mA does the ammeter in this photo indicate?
105 mA
